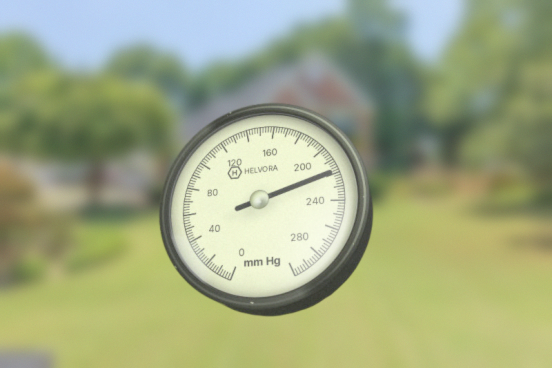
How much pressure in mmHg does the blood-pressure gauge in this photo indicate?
220 mmHg
